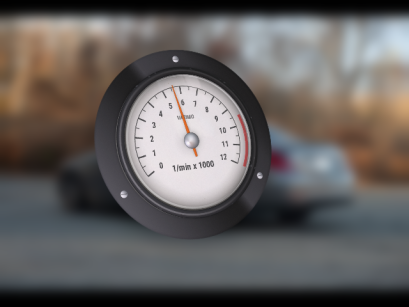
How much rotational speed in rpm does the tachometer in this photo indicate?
5500 rpm
